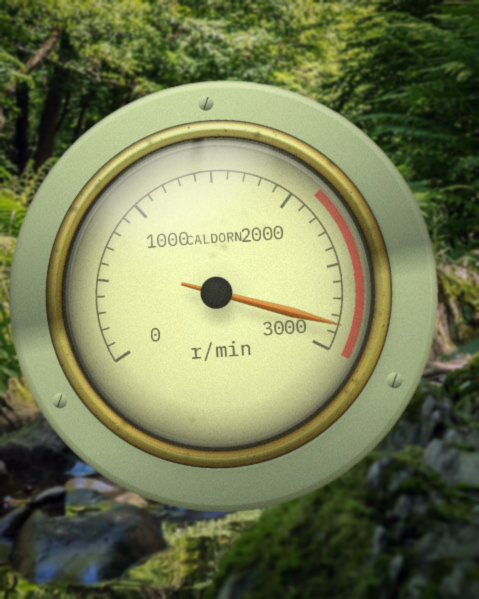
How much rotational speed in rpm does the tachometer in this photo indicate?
2850 rpm
